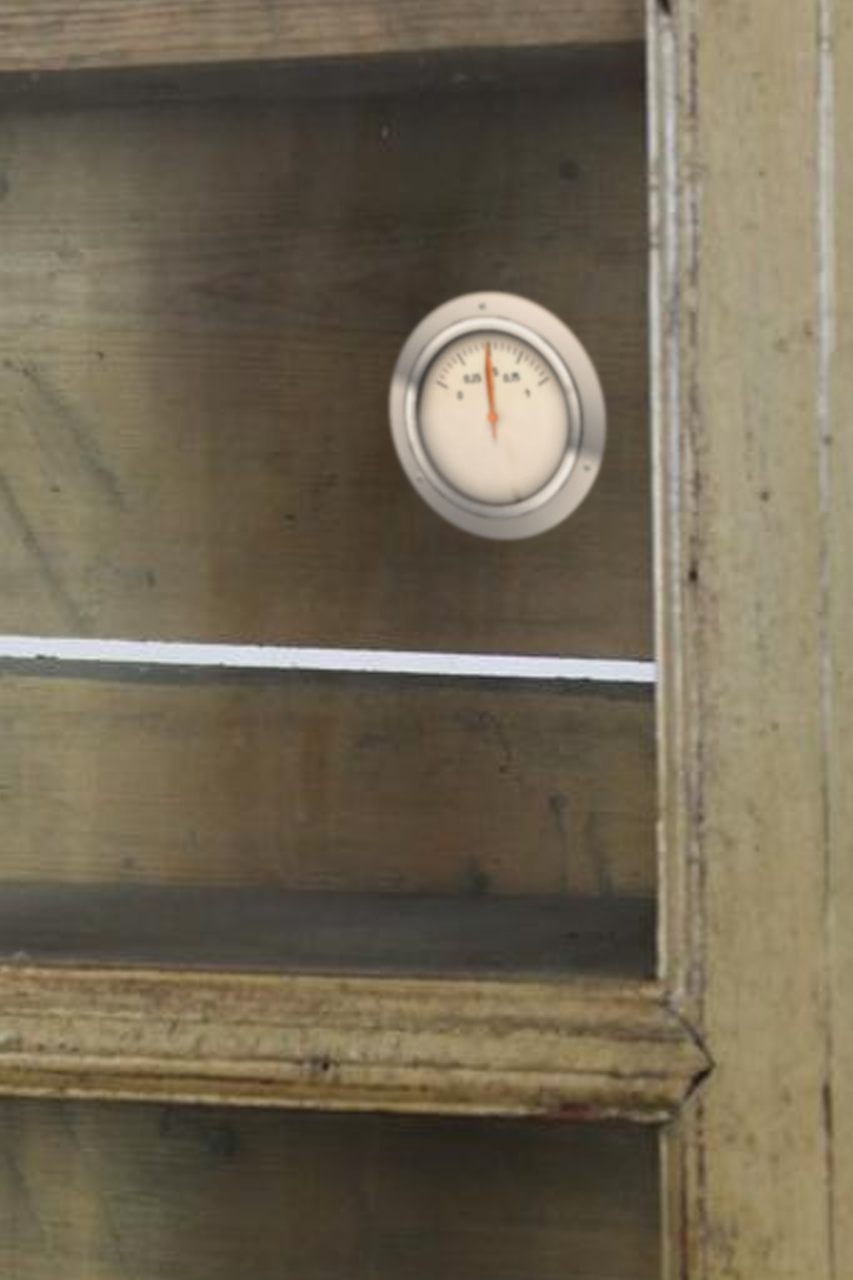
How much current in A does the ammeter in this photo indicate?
0.5 A
